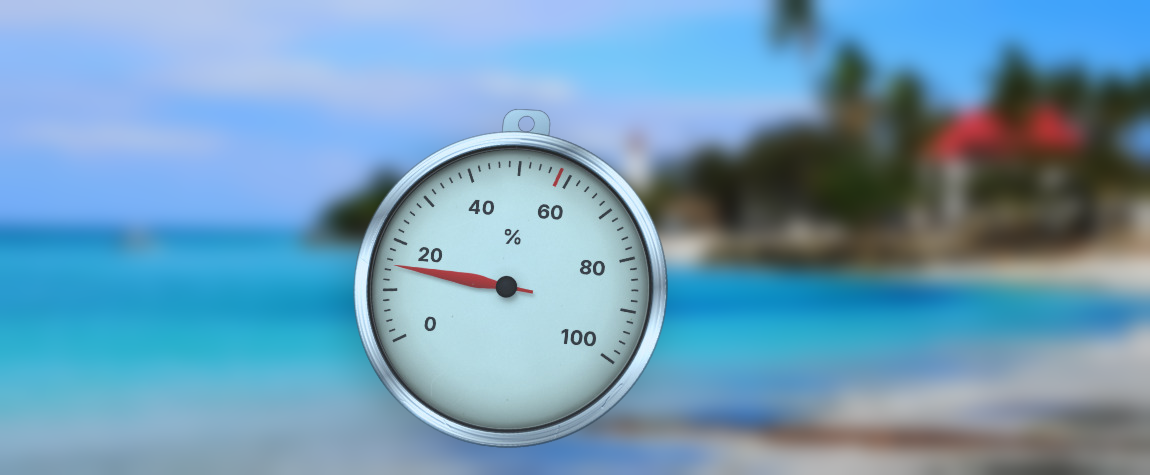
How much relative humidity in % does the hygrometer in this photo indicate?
15 %
